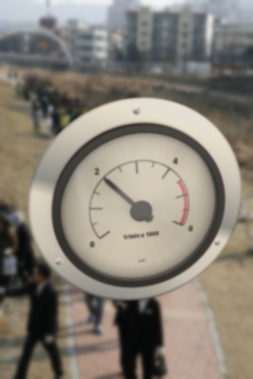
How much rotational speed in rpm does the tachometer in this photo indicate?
2000 rpm
